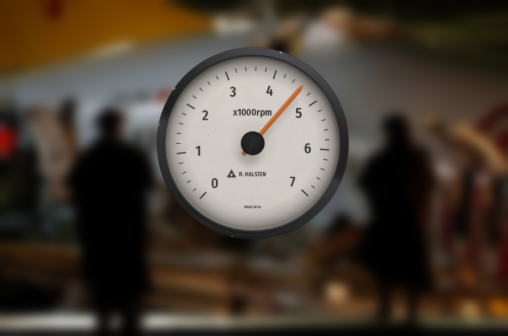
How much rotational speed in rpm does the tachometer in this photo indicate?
4600 rpm
